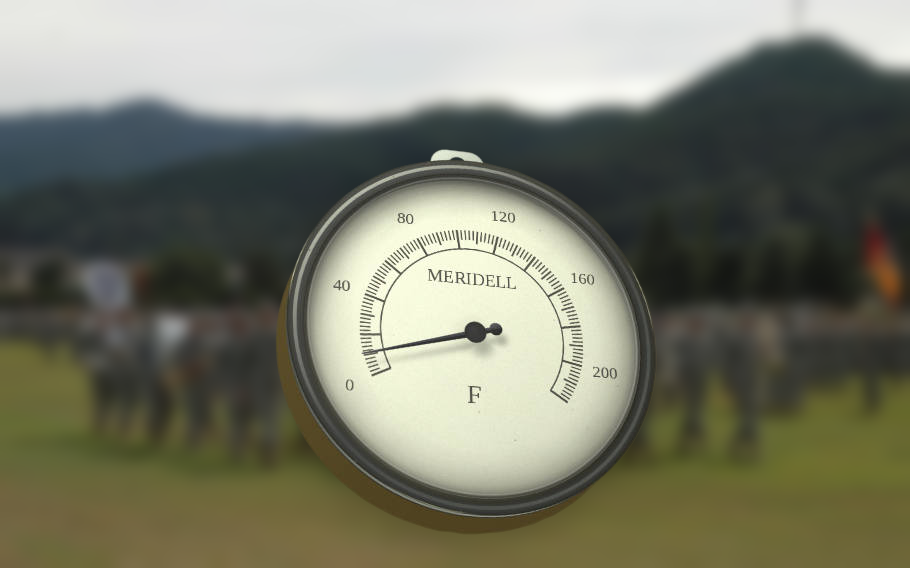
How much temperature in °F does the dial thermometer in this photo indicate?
10 °F
